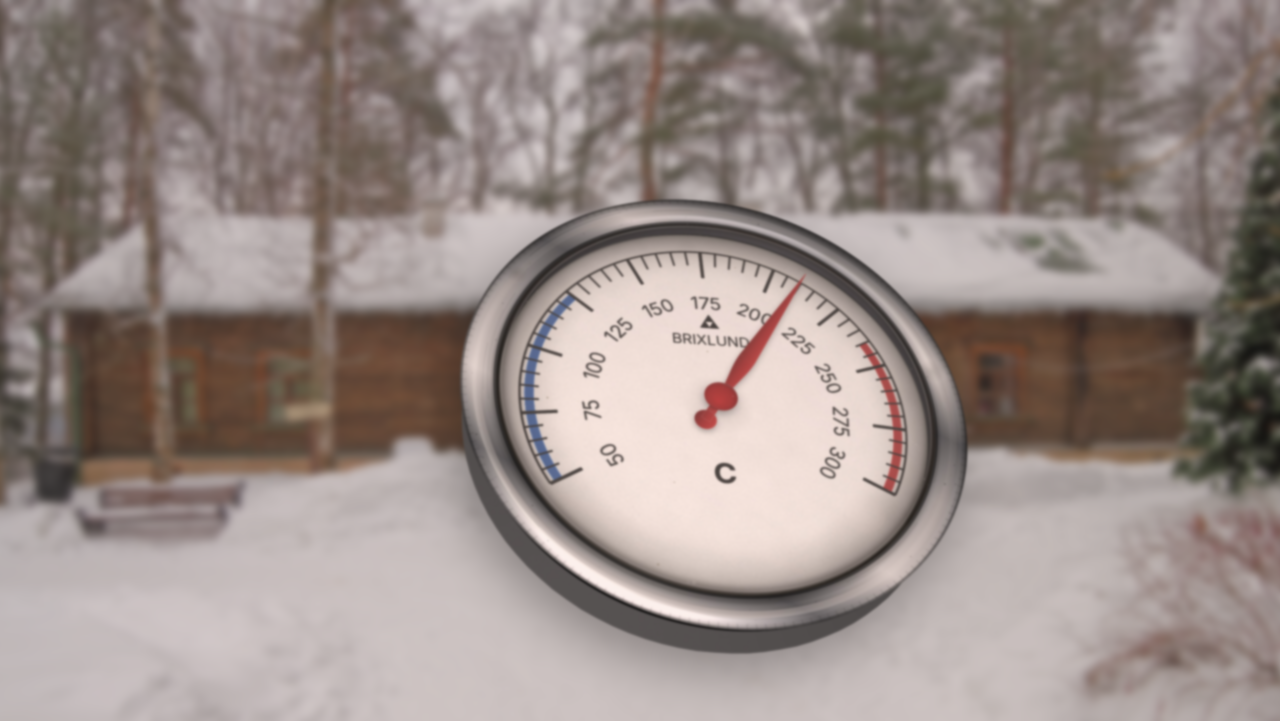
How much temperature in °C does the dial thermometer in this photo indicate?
210 °C
